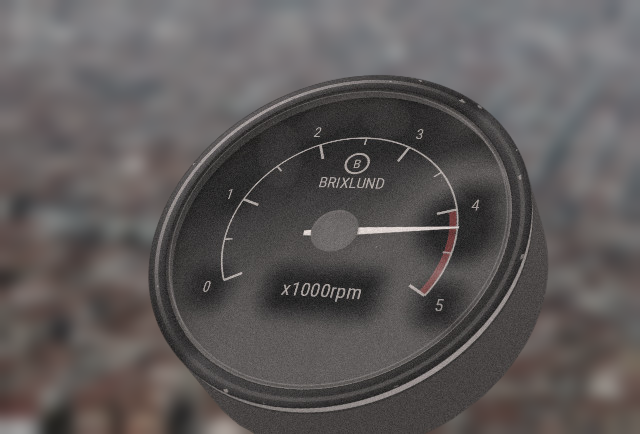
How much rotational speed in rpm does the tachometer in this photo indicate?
4250 rpm
